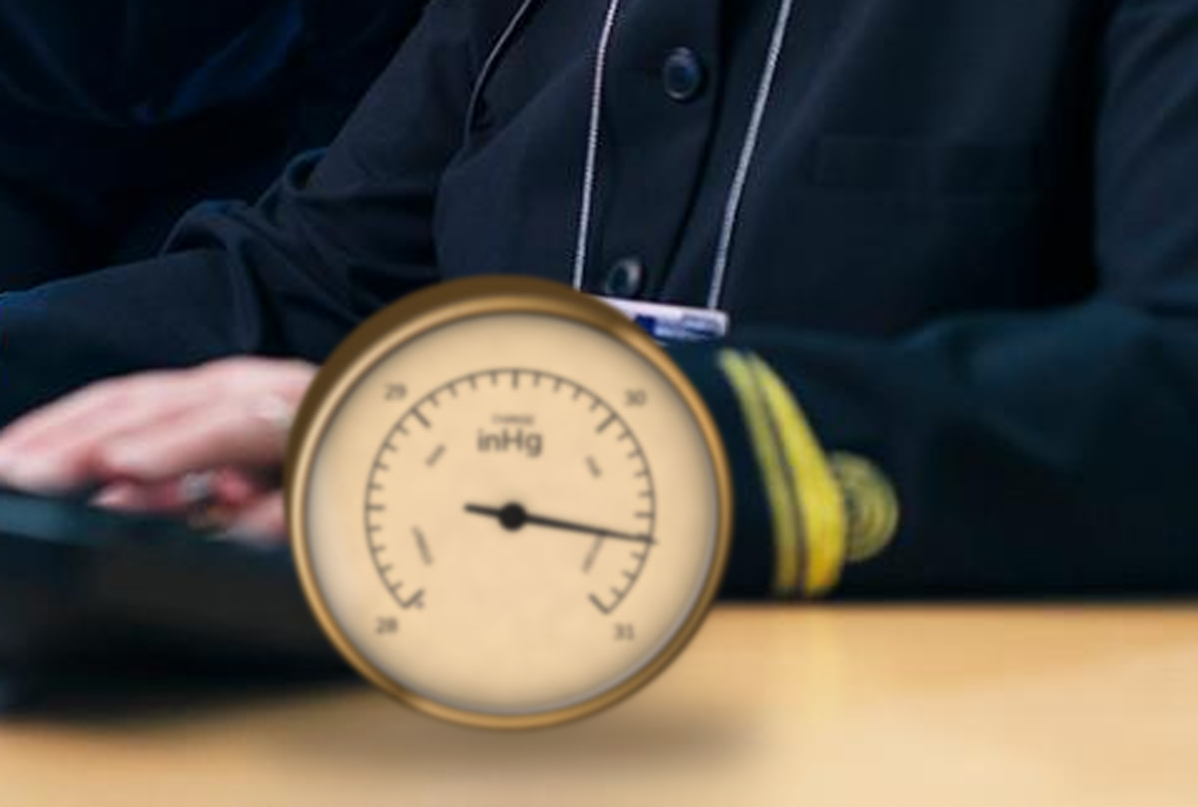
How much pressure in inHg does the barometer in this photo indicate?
30.6 inHg
